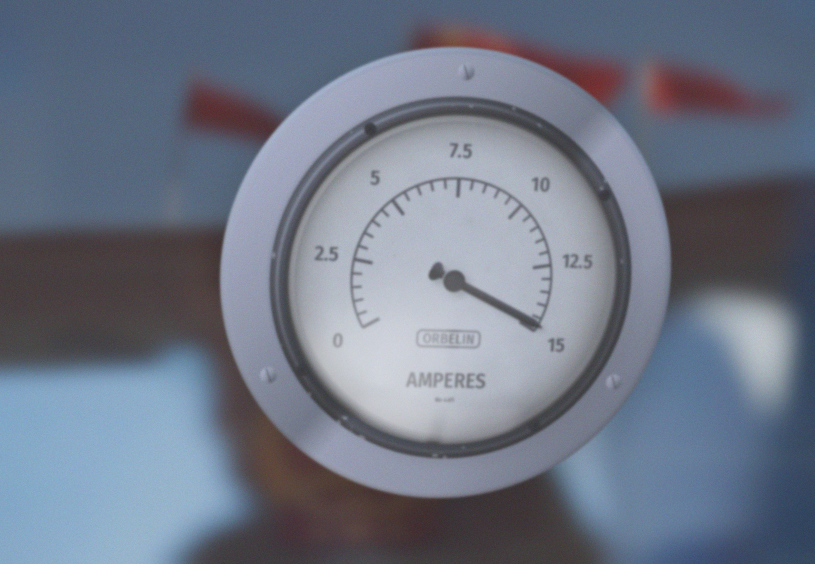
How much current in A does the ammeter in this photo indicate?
14.75 A
